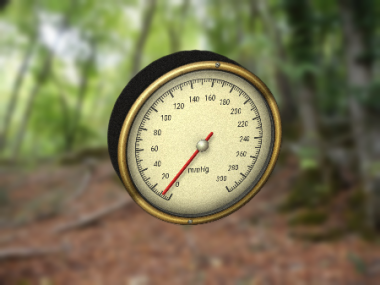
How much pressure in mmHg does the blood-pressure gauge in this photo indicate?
10 mmHg
